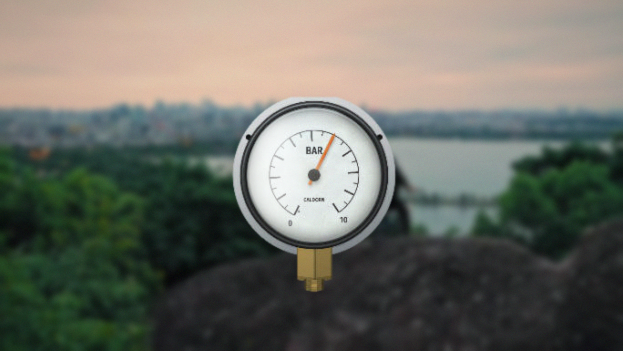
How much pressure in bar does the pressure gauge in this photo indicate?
6 bar
